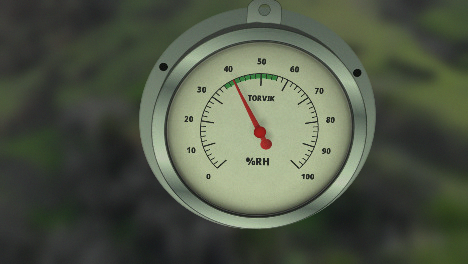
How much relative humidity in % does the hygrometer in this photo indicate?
40 %
